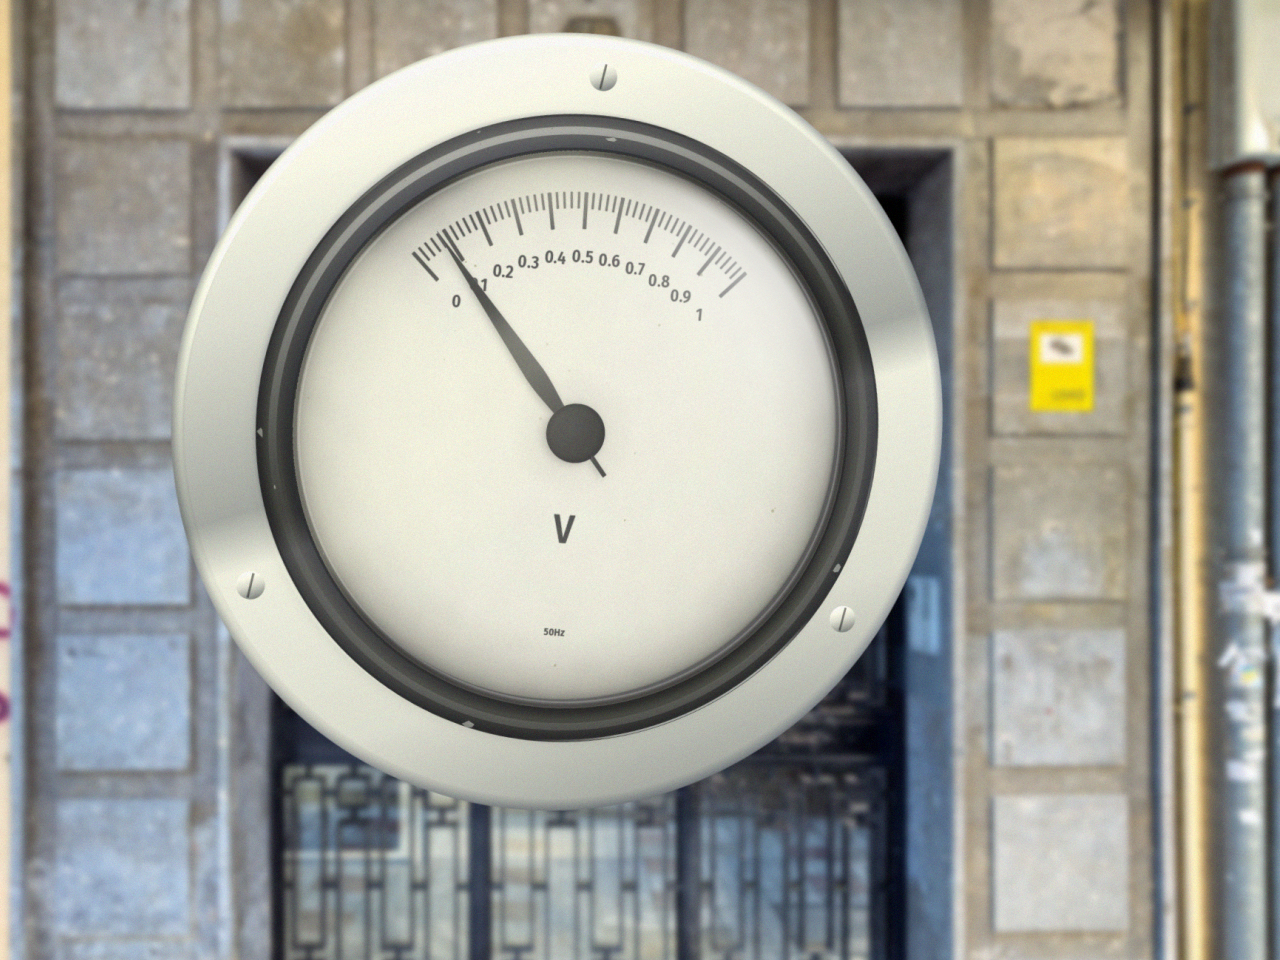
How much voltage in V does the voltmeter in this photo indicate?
0.08 V
